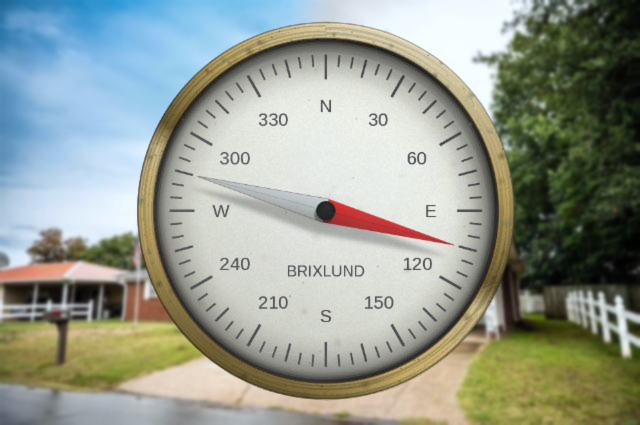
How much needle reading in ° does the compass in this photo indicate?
105 °
